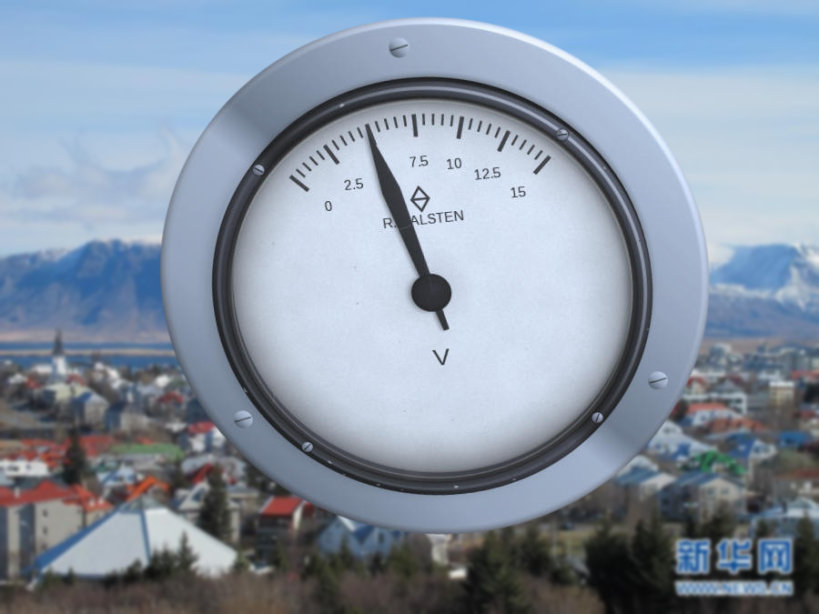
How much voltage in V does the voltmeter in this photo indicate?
5 V
